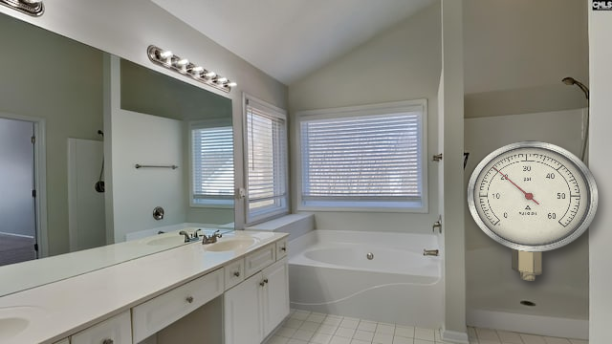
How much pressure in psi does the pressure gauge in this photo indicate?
20 psi
